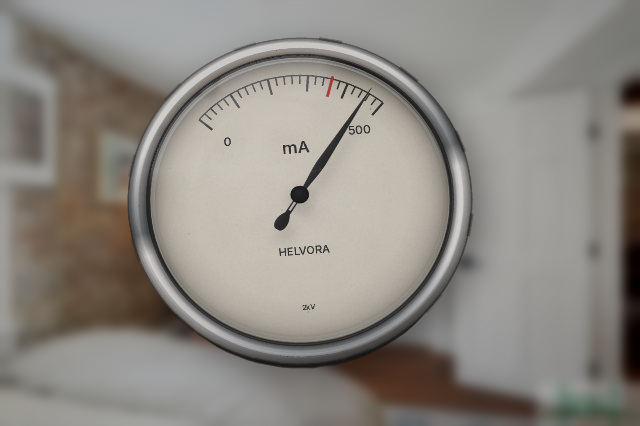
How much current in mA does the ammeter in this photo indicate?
460 mA
